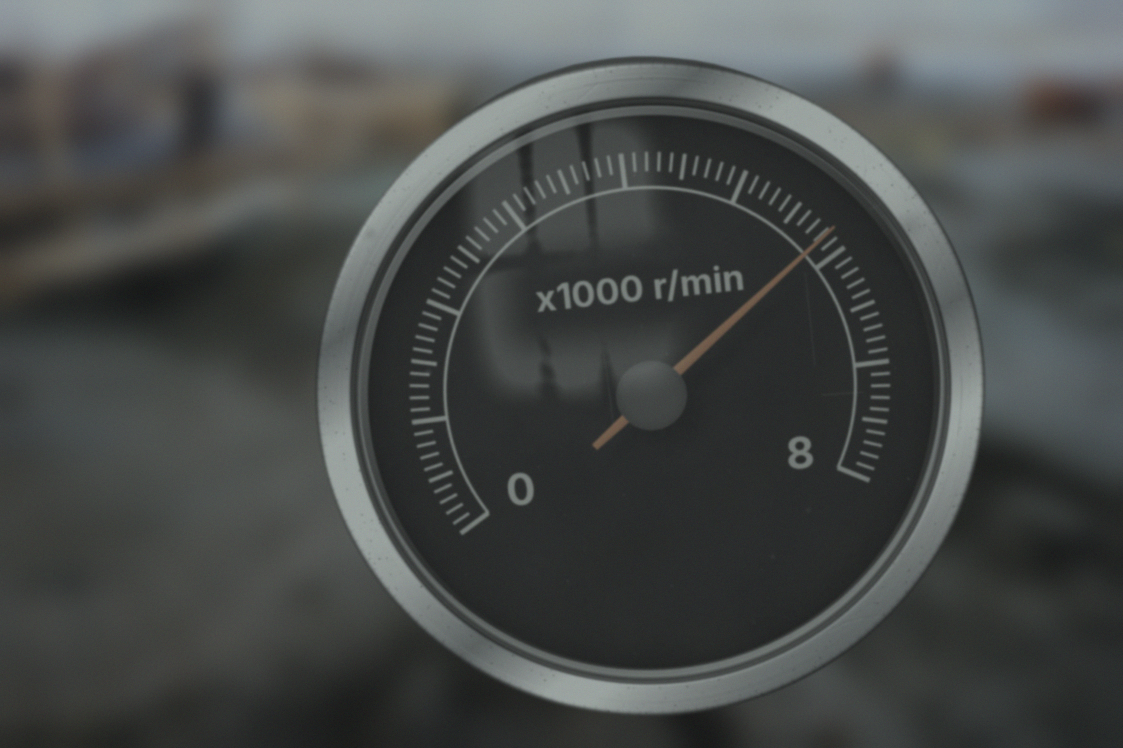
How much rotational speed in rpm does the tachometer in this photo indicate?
5800 rpm
